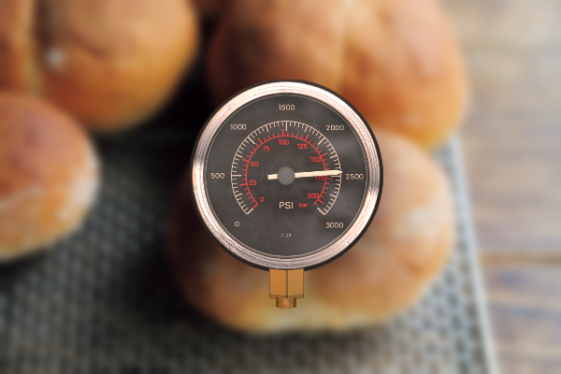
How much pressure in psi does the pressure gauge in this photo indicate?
2450 psi
